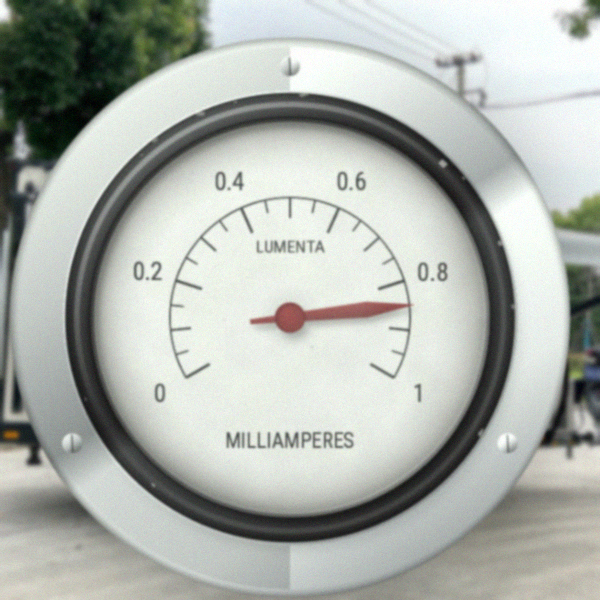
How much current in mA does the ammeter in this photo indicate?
0.85 mA
